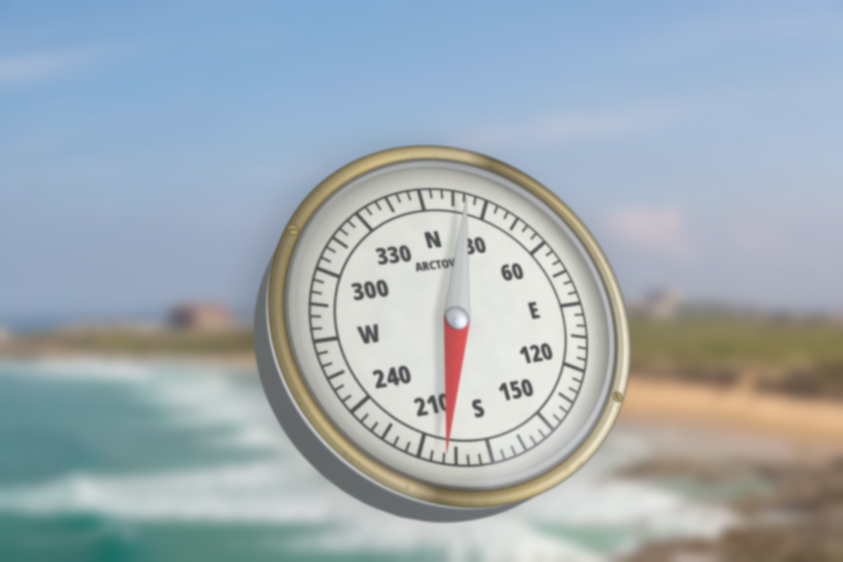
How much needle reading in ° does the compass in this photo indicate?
200 °
